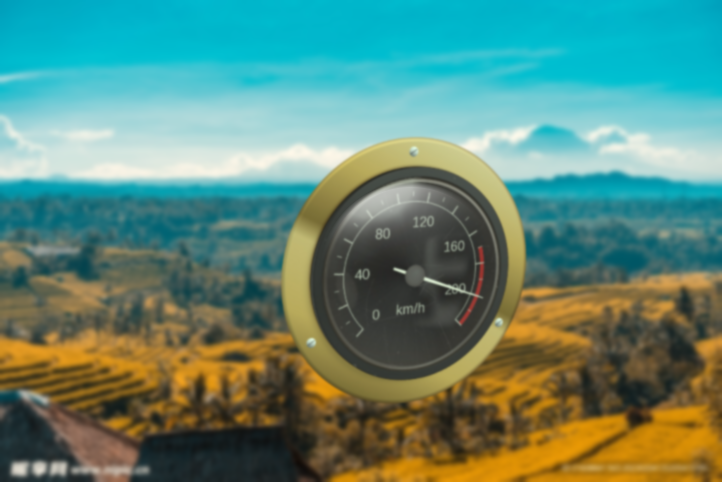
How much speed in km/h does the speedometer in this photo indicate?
200 km/h
